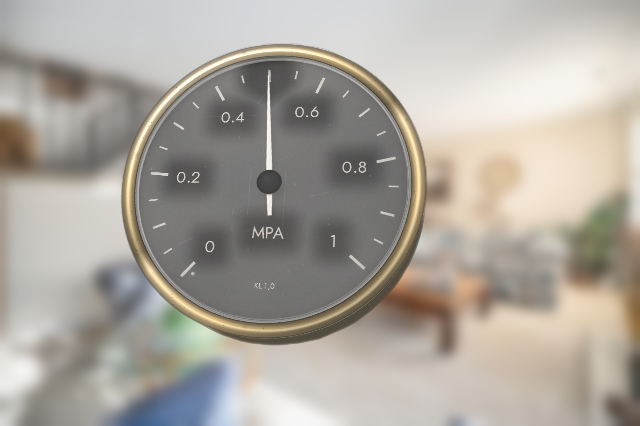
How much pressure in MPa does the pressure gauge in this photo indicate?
0.5 MPa
